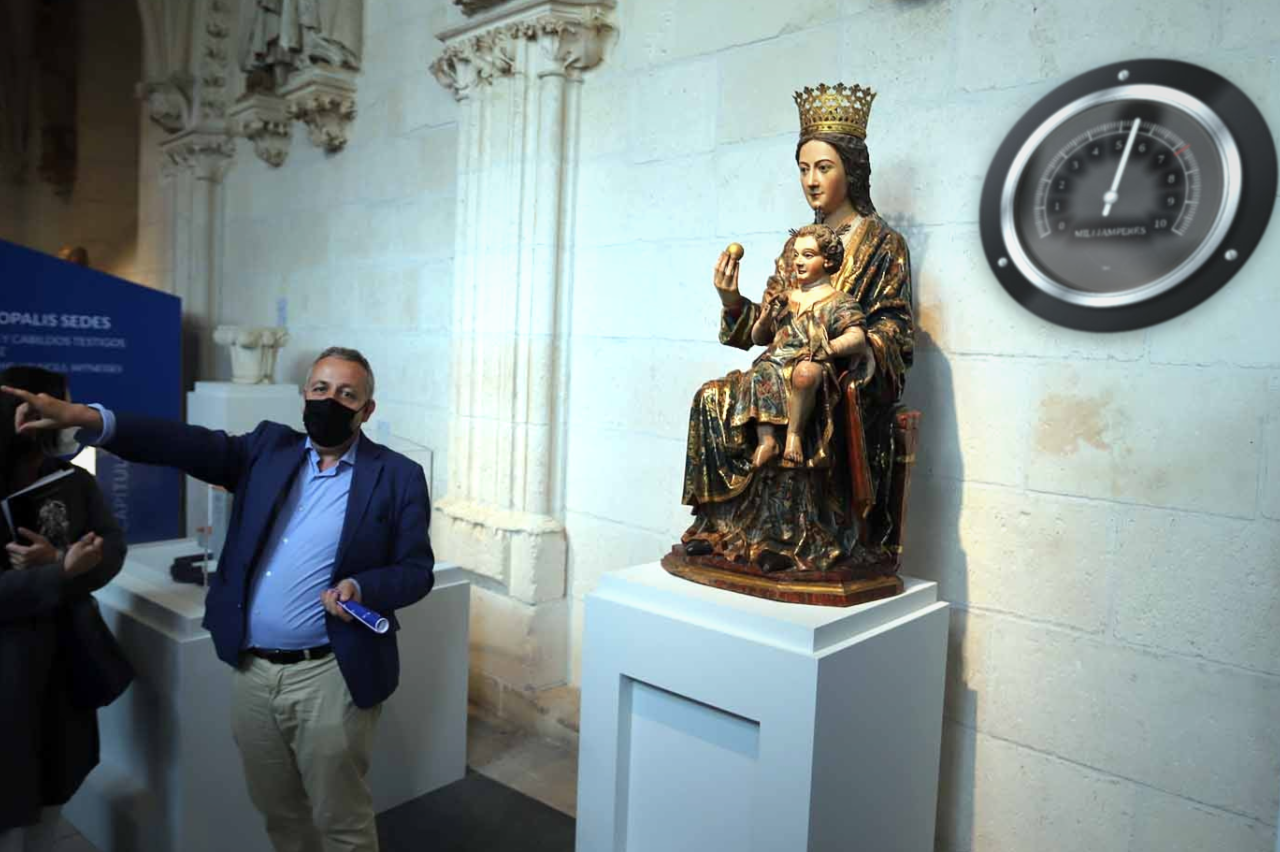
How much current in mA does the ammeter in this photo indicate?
5.5 mA
